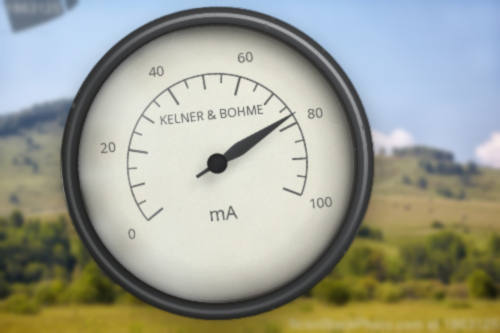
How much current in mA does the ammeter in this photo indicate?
77.5 mA
